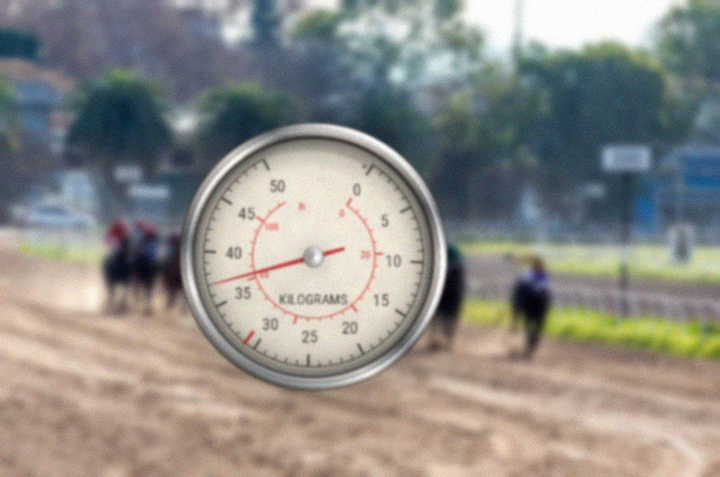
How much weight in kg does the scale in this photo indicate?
37 kg
